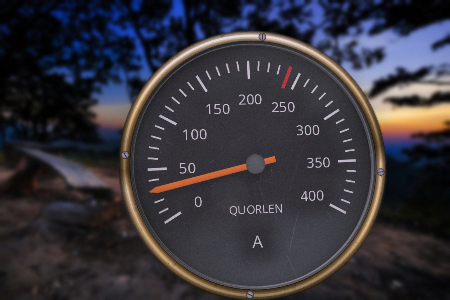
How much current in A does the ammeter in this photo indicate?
30 A
